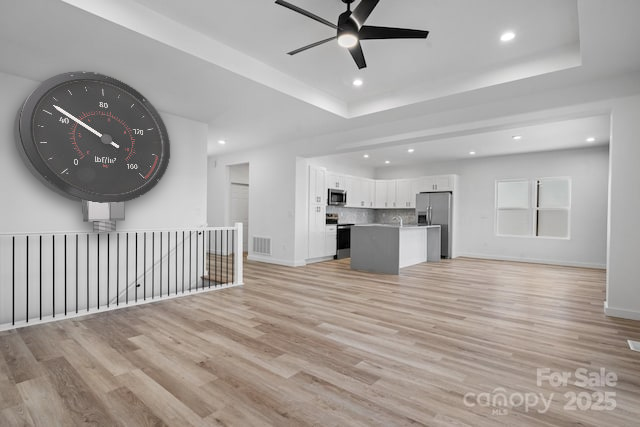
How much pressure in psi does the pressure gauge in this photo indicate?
45 psi
